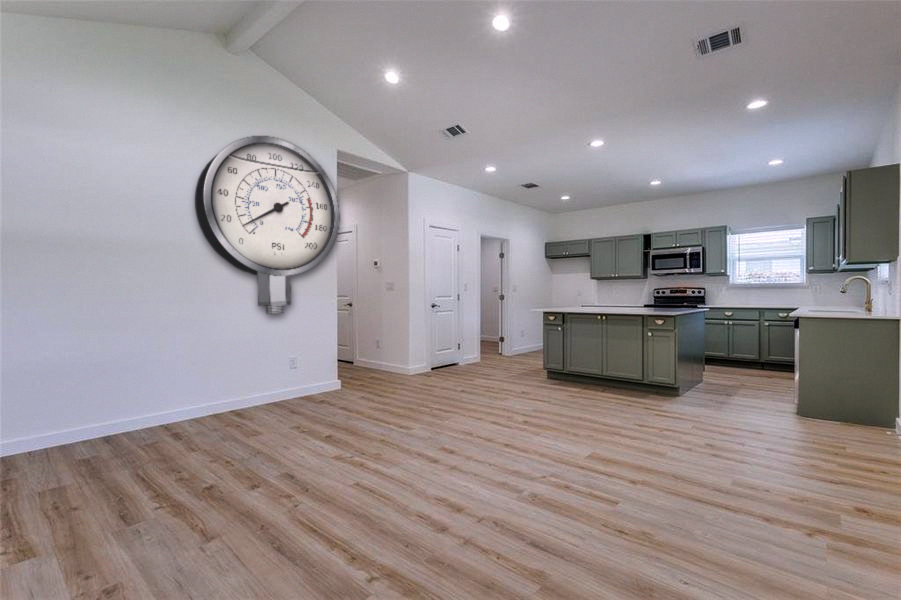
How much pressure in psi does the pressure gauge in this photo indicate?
10 psi
